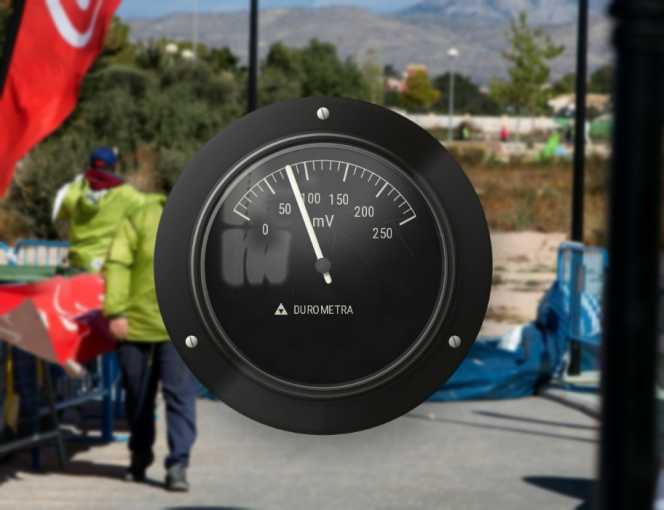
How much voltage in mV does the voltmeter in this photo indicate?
80 mV
